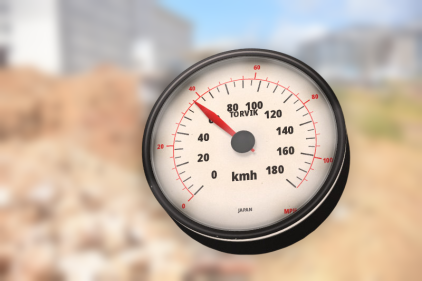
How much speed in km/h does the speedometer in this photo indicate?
60 km/h
